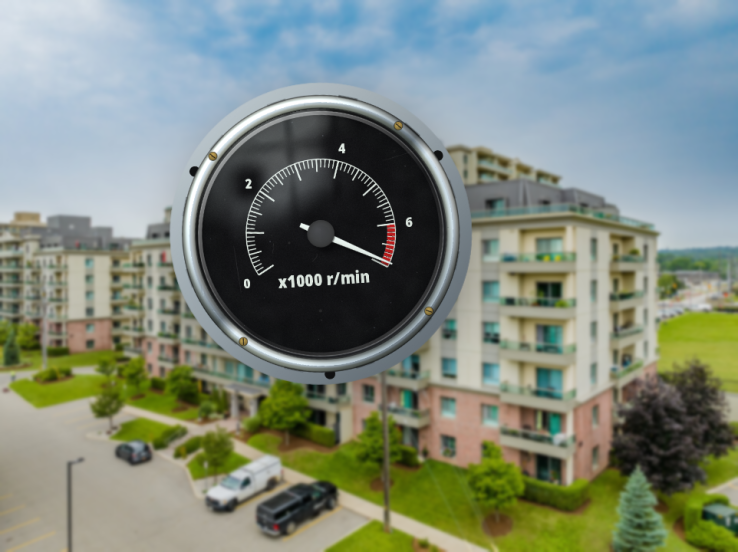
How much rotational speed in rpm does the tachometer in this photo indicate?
6900 rpm
